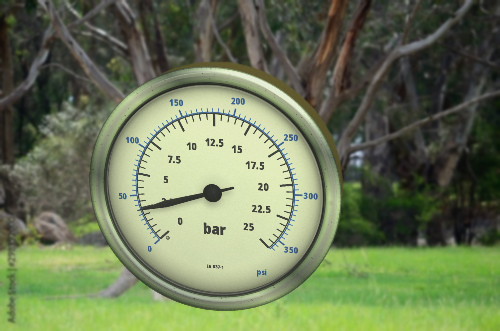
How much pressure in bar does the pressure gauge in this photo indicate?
2.5 bar
